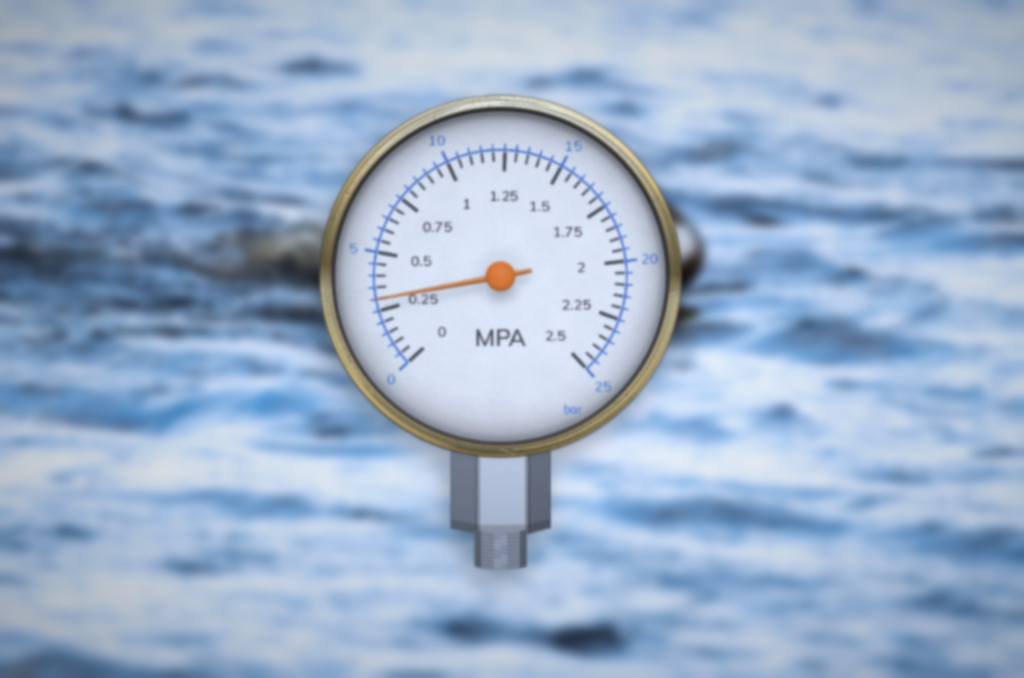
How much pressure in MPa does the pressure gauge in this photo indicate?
0.3 MPa
